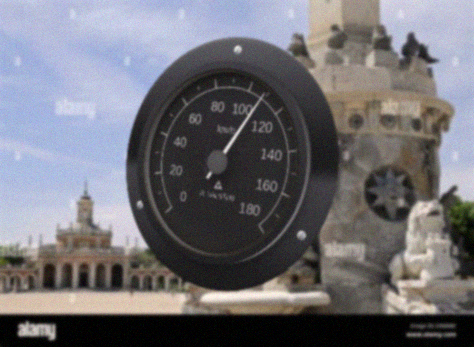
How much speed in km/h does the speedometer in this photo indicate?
110 km/h
